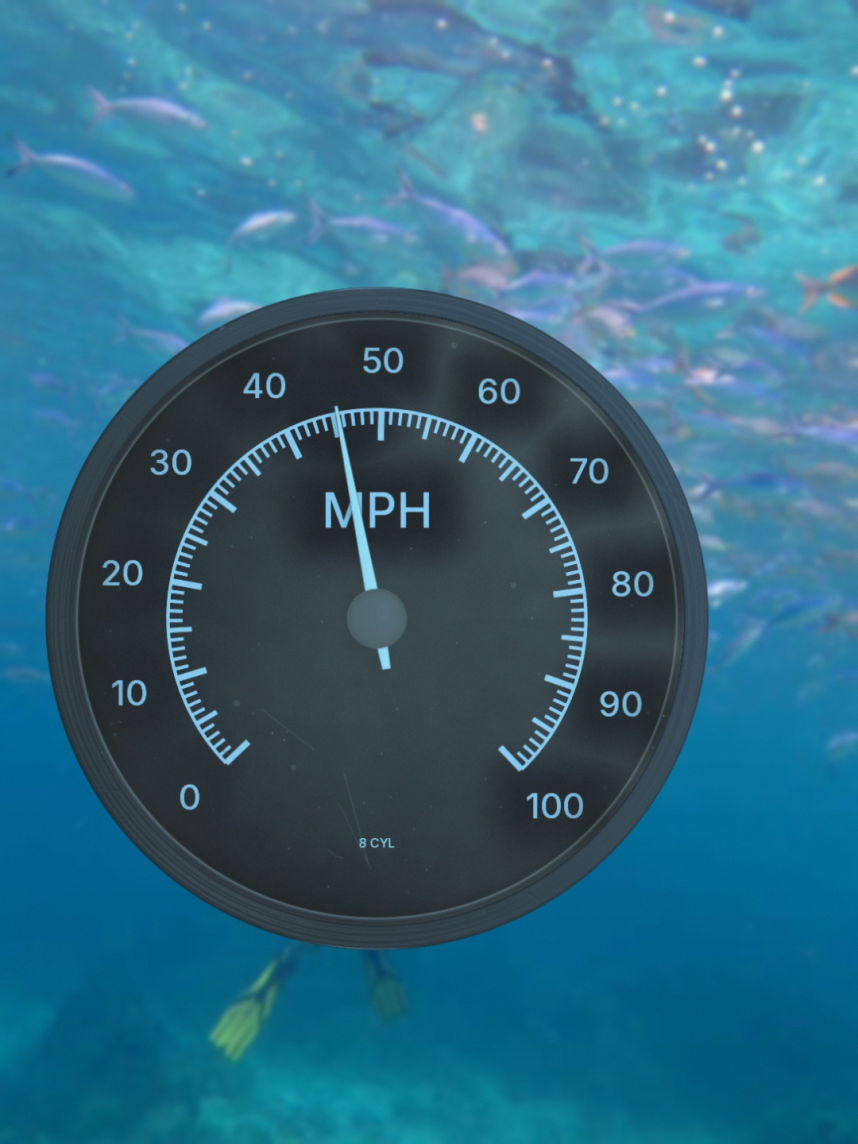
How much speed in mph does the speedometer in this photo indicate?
45.5 mph
